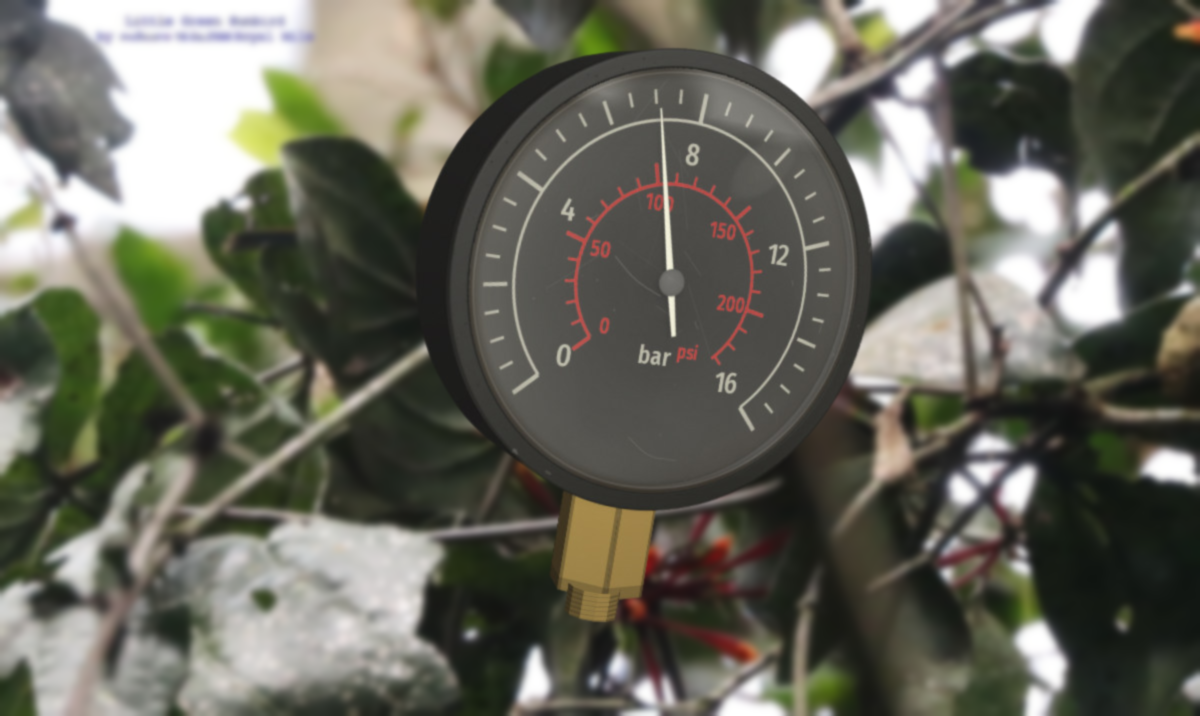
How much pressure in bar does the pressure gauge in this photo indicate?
7 bar
